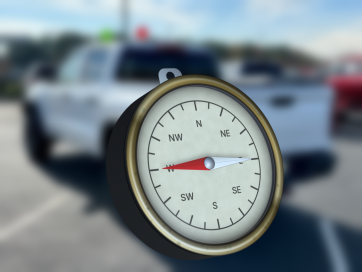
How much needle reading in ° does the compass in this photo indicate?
270 °
